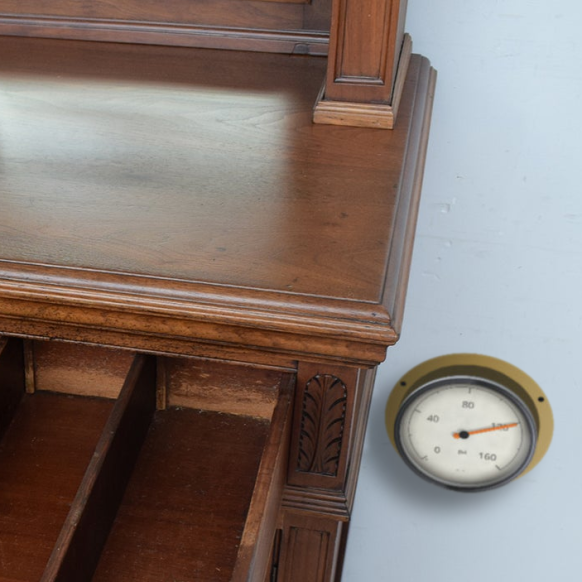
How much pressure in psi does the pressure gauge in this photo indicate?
120 psi
